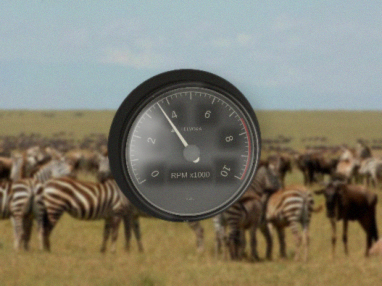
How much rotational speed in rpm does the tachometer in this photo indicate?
3600 rpm
